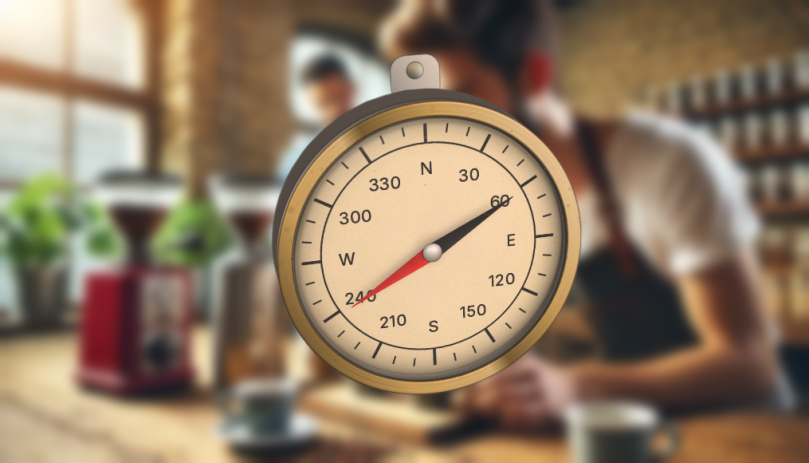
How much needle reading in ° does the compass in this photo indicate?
240 °
